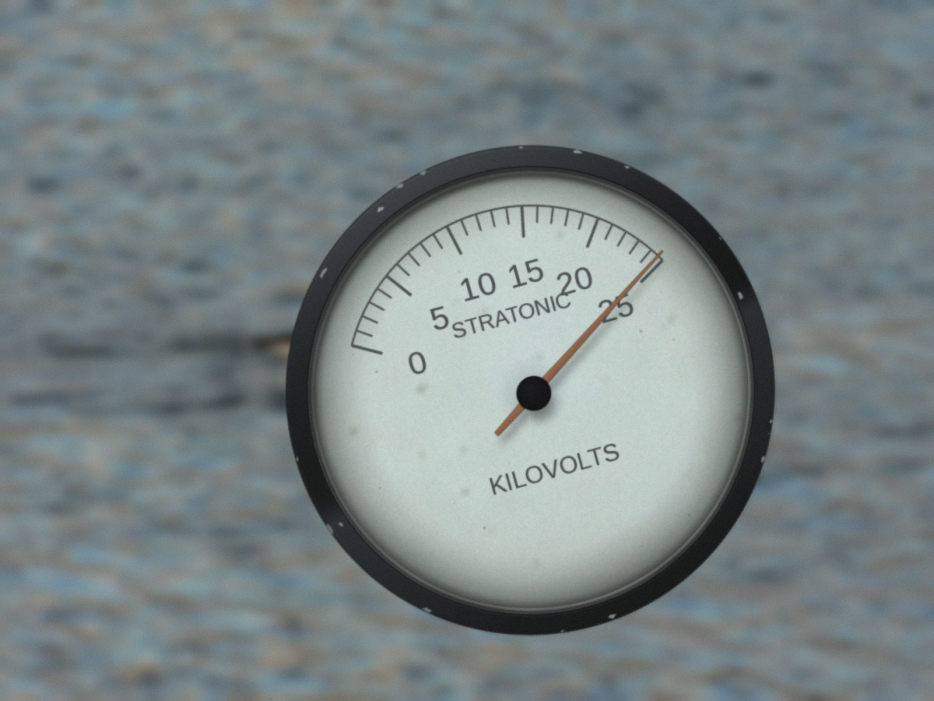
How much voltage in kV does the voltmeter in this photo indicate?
24.5 kV
